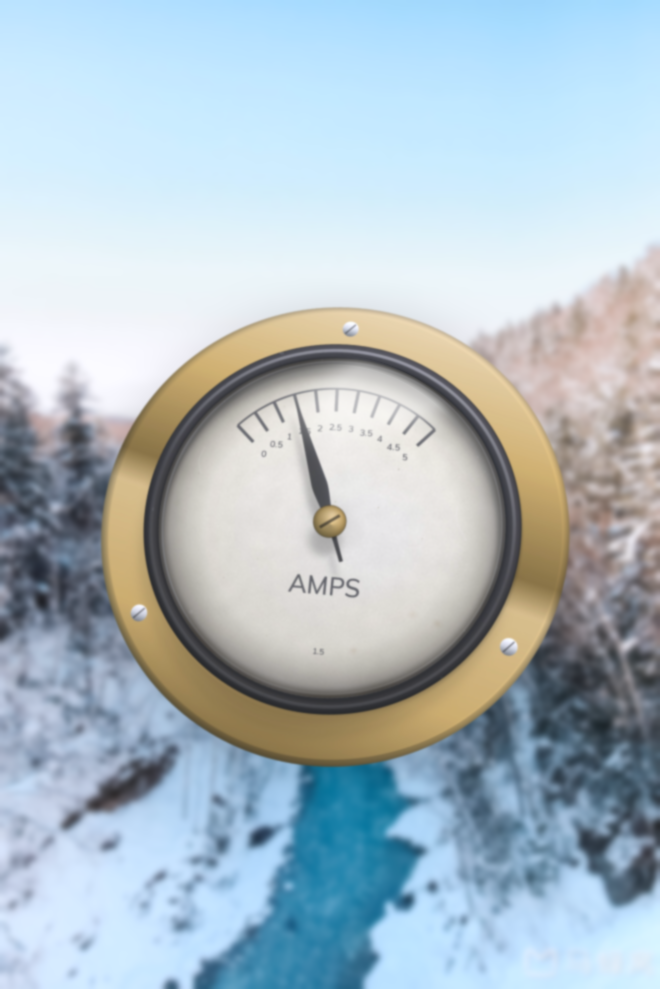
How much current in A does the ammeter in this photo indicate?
1.5 A
